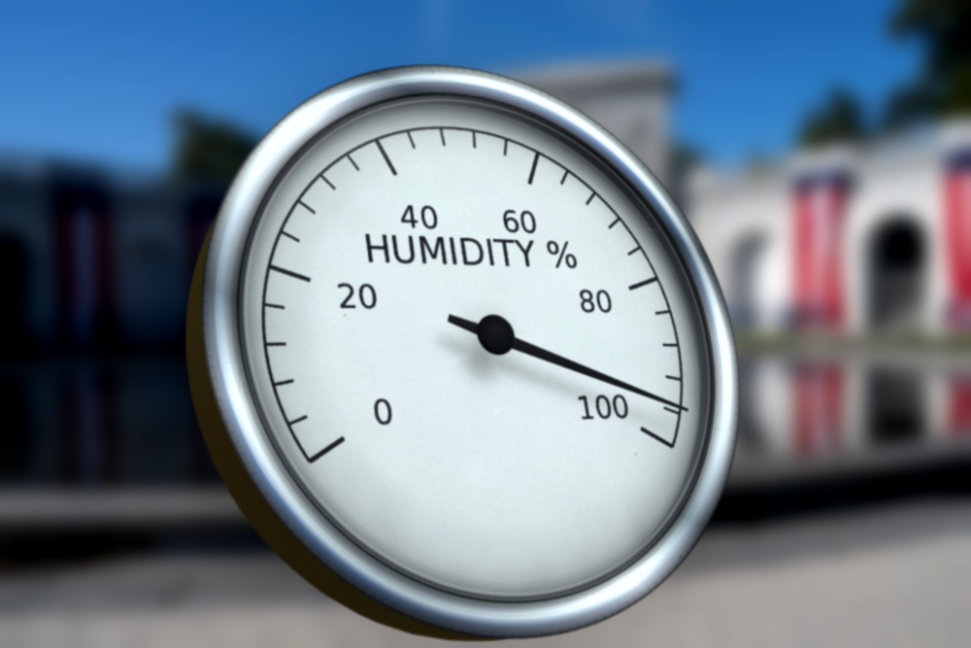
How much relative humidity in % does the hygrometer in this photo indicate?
96 %
